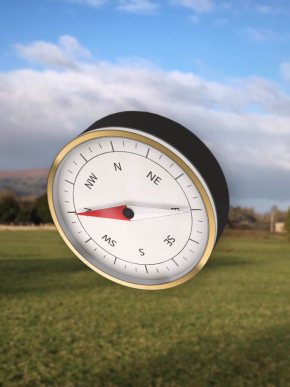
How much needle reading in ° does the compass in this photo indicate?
270 °
